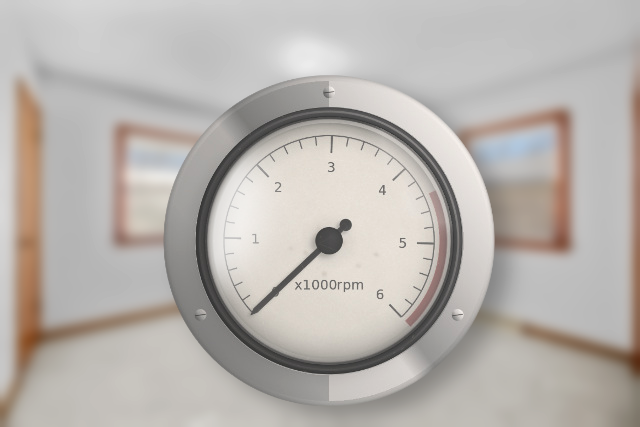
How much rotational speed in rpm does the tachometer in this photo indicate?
0 rpm
